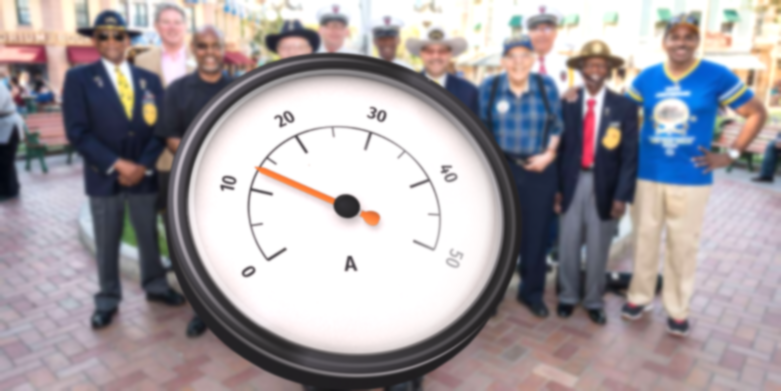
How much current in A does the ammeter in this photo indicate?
12.5 A
